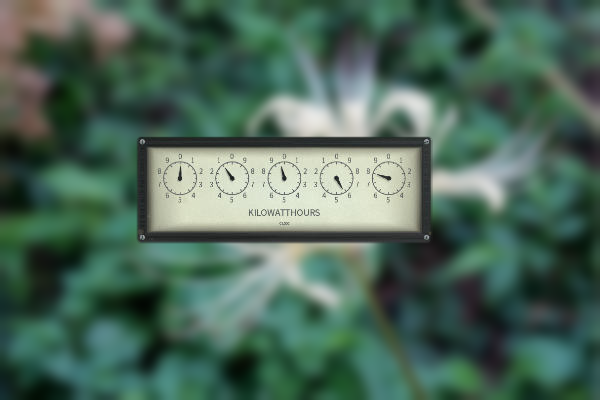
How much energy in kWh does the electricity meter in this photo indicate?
958 kWh
